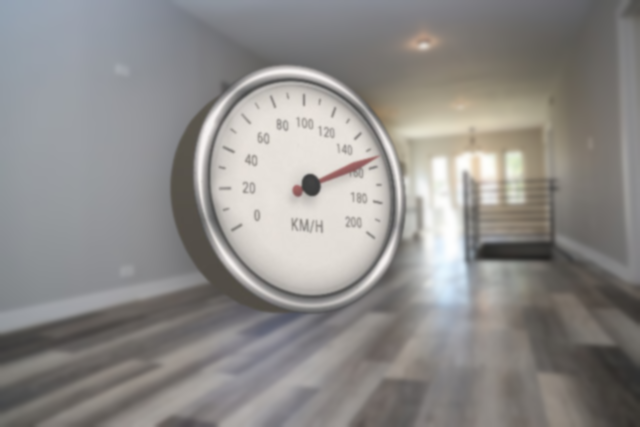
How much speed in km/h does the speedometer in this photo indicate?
155 km/h
